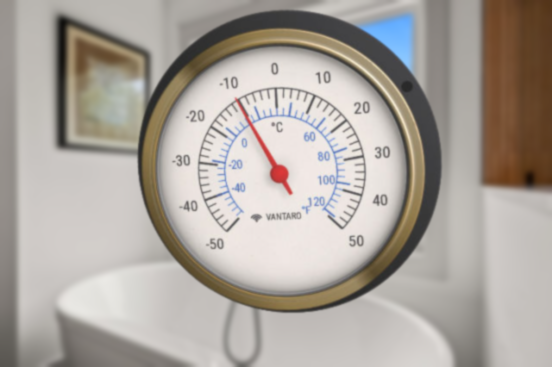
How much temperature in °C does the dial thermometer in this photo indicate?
-10 °C
